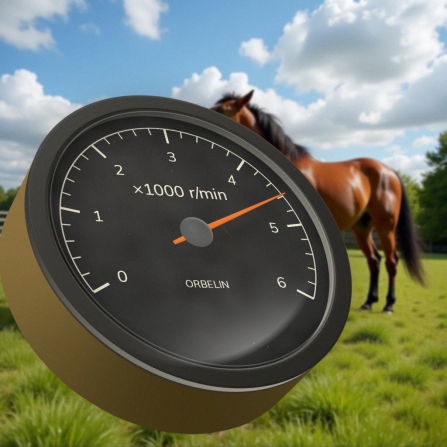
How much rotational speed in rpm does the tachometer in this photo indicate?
4600 rpm
